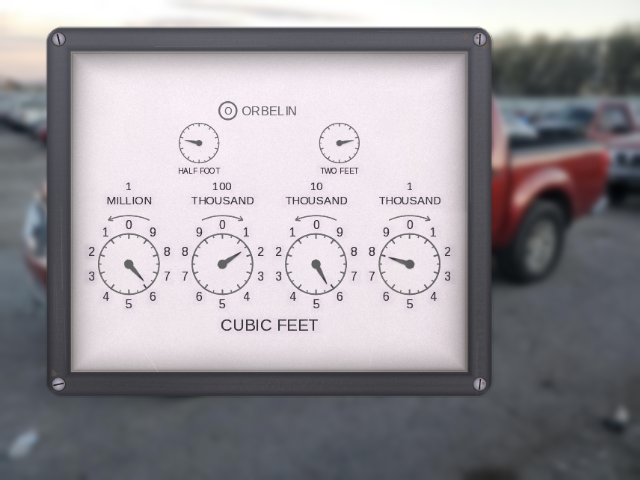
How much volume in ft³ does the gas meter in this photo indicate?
615800 ft³
